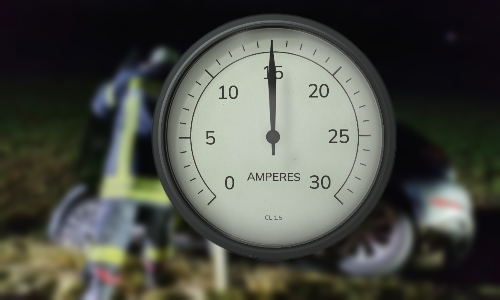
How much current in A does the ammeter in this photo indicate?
15 A
